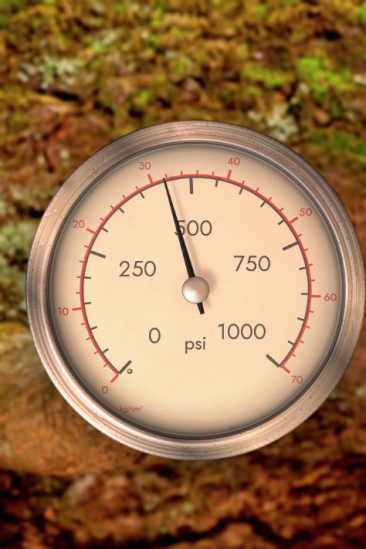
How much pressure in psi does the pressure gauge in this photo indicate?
450 psi
